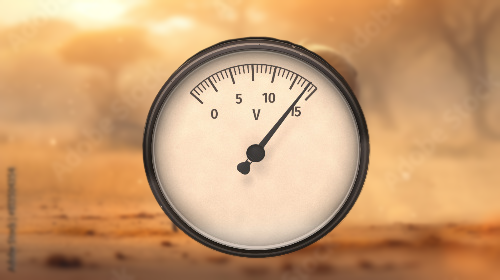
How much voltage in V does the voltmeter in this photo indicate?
14 V
